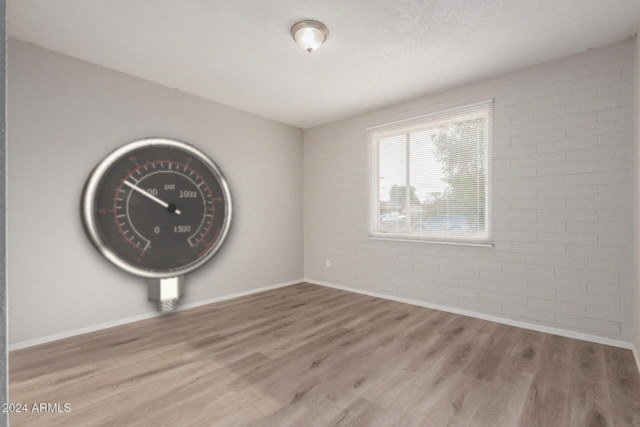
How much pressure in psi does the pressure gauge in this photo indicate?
450 psi
